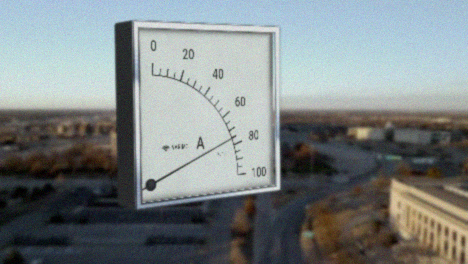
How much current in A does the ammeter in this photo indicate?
75 A
